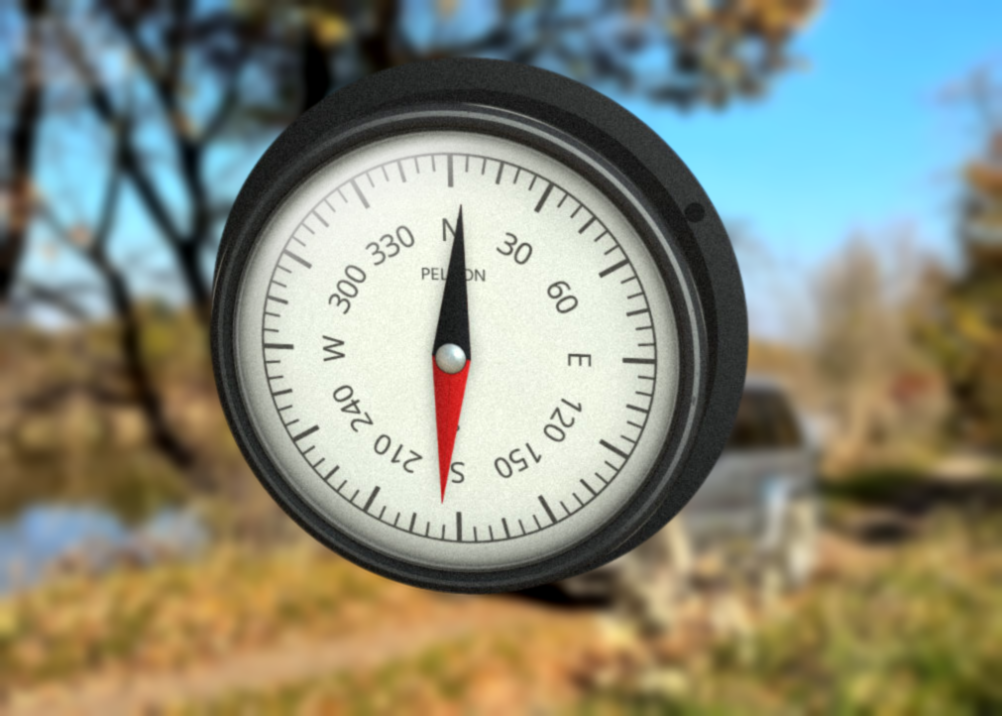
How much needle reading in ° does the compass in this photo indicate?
185 °
